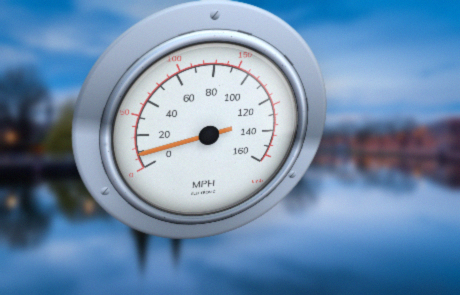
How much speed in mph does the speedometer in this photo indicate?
10 mph
